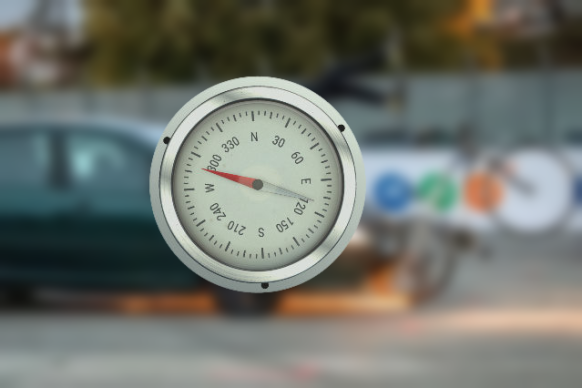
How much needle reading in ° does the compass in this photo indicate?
290 °
